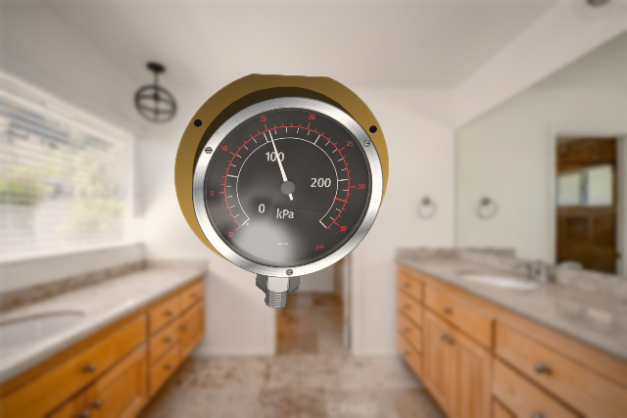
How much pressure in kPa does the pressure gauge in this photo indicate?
105 kPa
